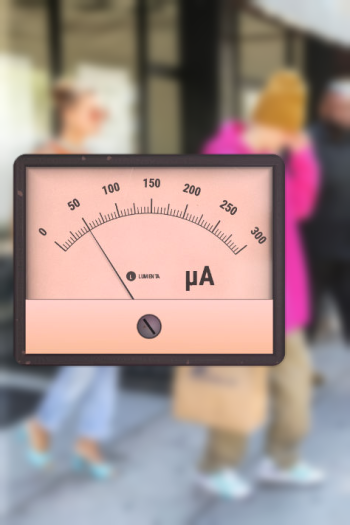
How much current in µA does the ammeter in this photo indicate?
50 µA
